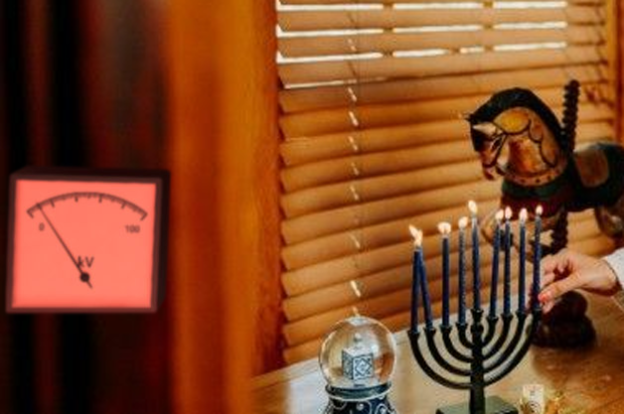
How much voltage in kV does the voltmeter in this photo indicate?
10 kV
